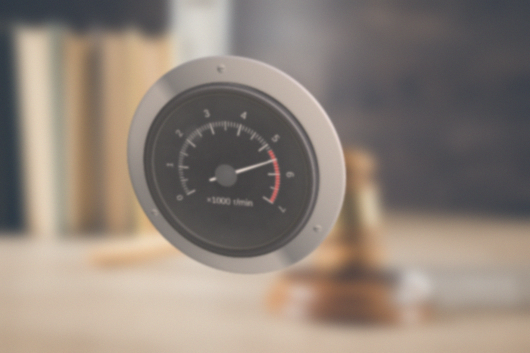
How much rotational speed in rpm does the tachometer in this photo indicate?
5500 rpm
